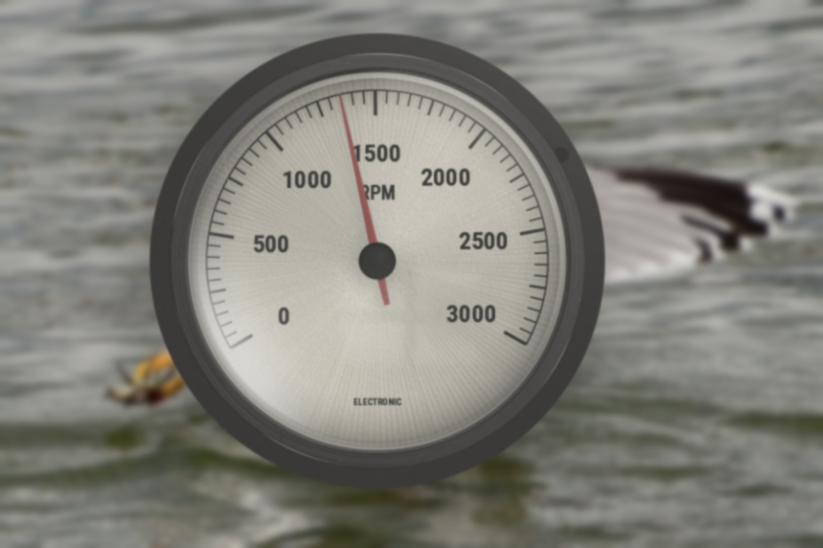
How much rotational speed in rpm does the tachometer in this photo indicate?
1350 rpm
